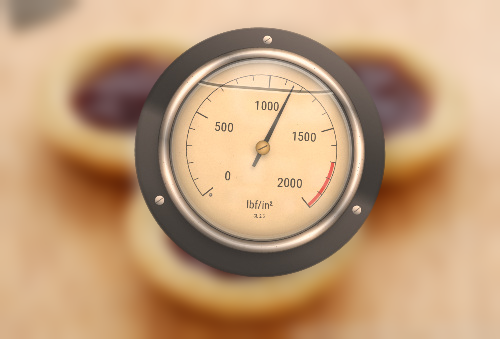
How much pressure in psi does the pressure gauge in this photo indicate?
1150 psi
